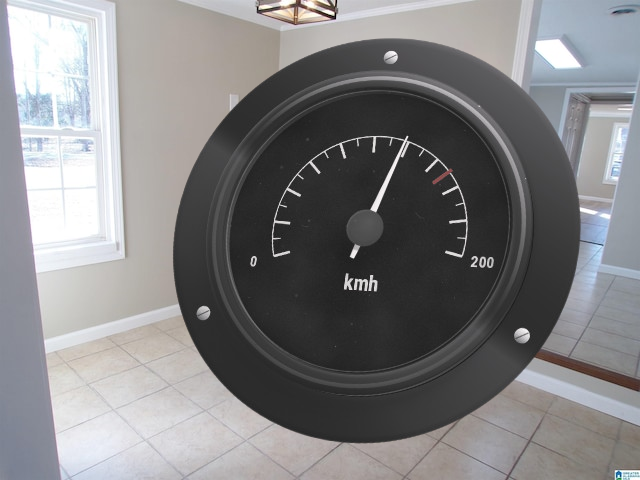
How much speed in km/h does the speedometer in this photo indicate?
120 km/h
